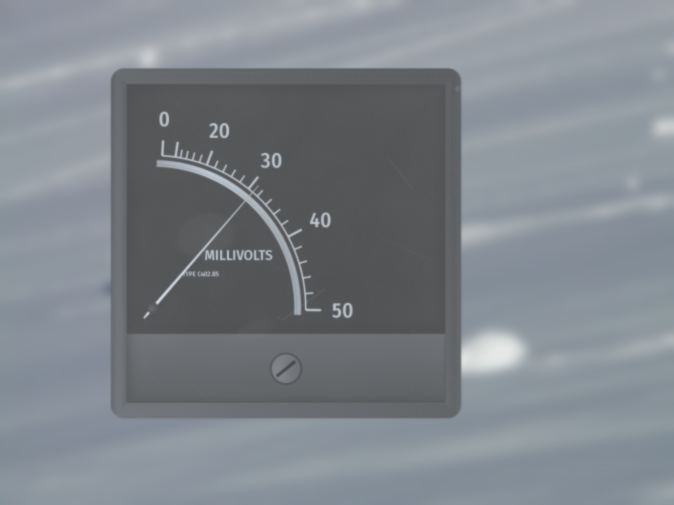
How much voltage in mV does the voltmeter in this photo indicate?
31 mV
